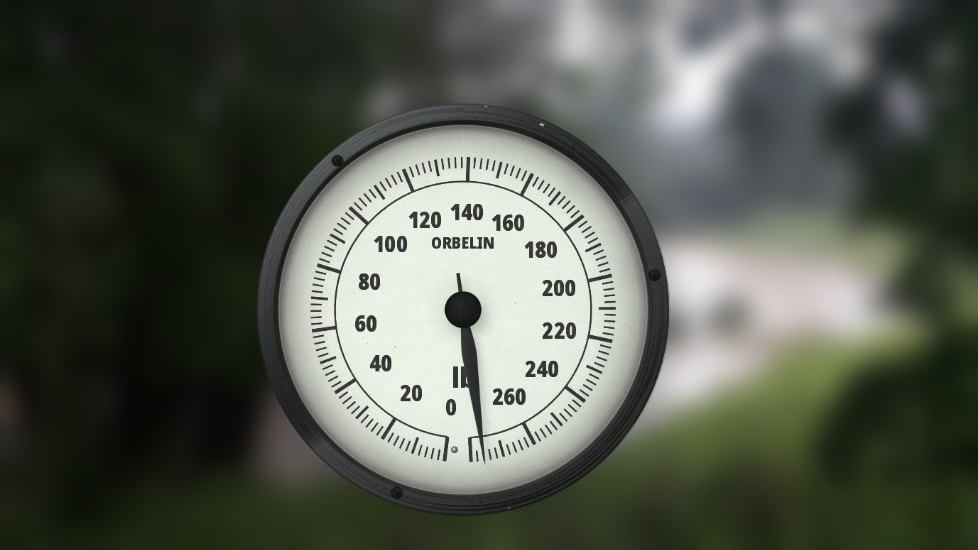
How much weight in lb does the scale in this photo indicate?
276 lb
